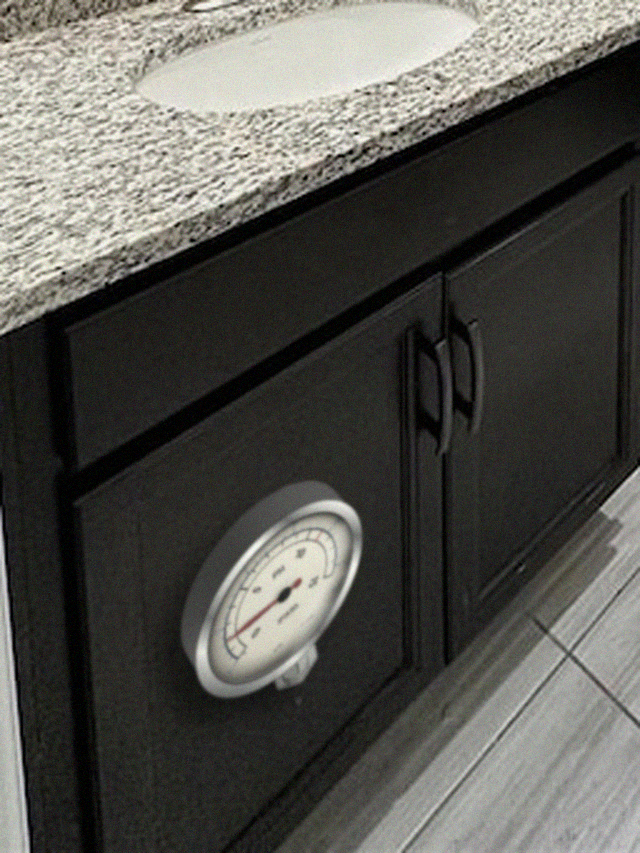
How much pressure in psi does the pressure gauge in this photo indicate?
2 psi
